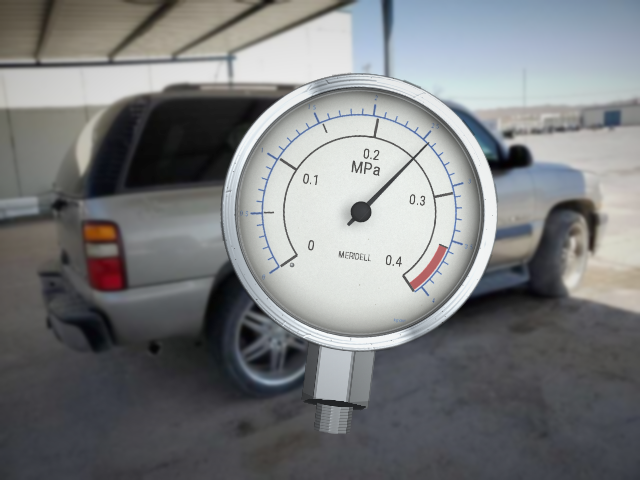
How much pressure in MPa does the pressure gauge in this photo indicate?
0.25 MPa
